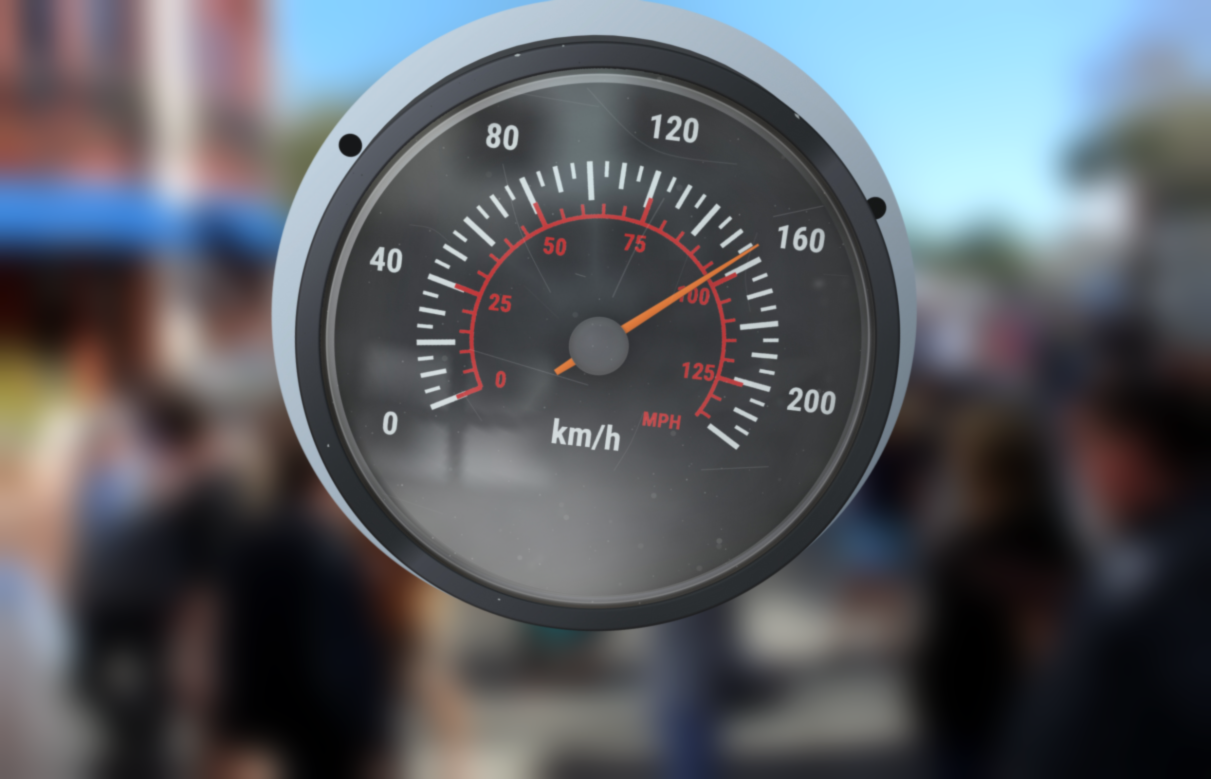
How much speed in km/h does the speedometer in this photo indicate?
155 km/h
